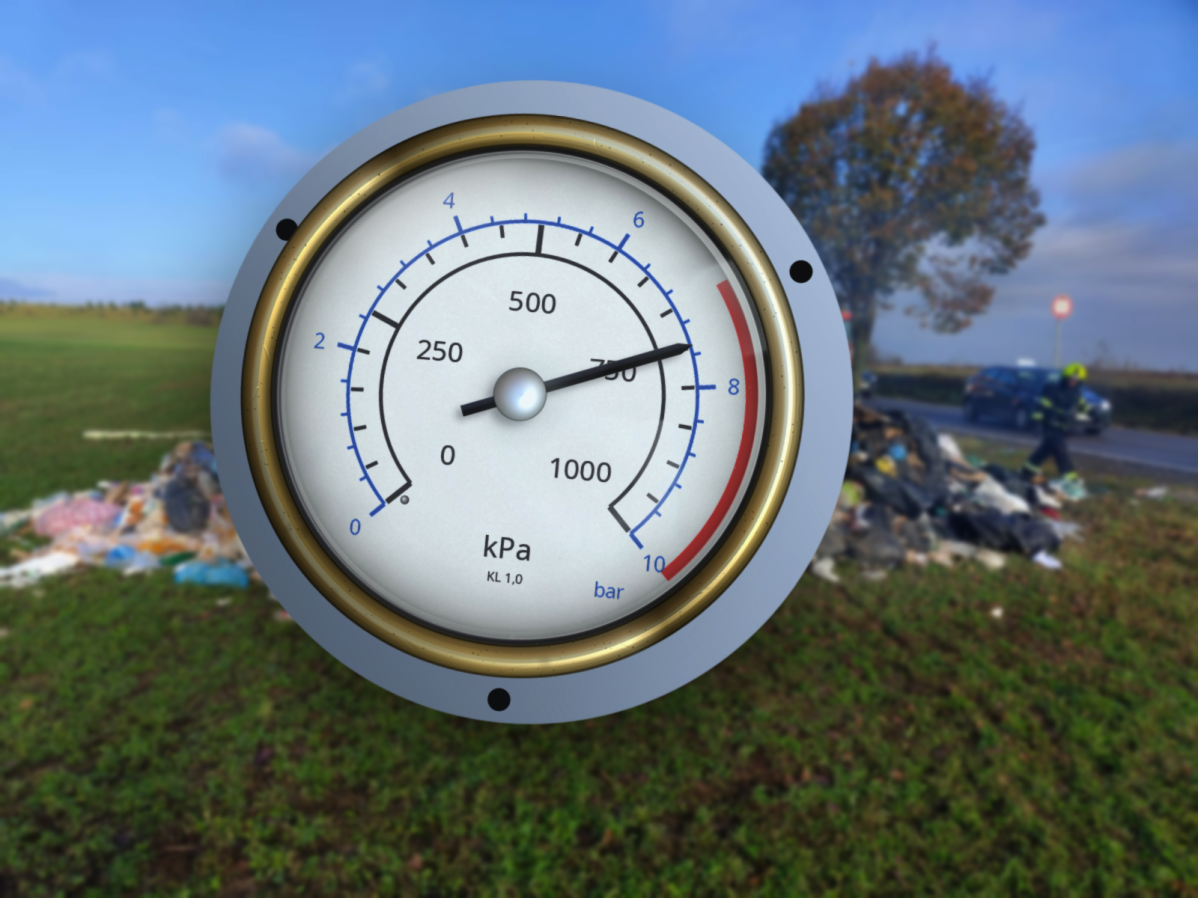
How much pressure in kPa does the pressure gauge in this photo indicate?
750 kPa
